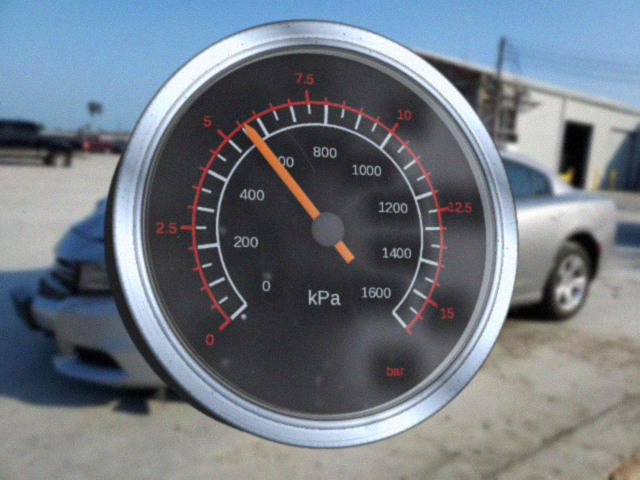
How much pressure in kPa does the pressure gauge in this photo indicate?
550 kPa
